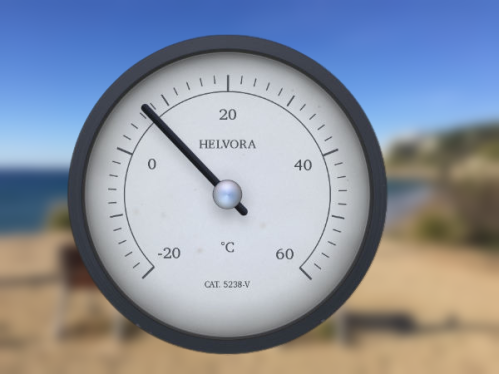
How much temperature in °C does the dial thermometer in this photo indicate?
7 °C
